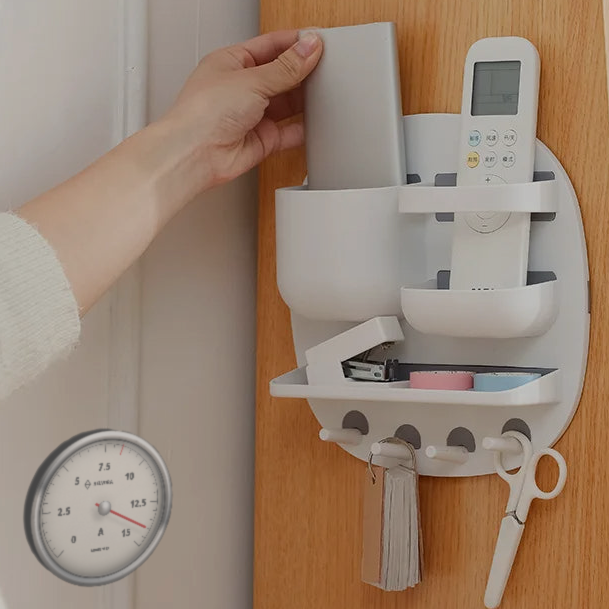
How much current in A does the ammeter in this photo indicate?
14 A
